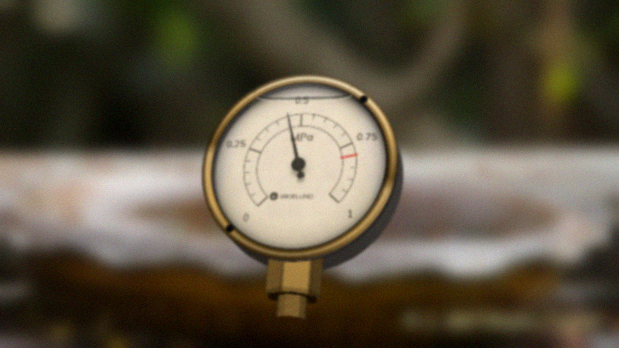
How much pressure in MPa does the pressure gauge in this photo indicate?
0.45 MPa
